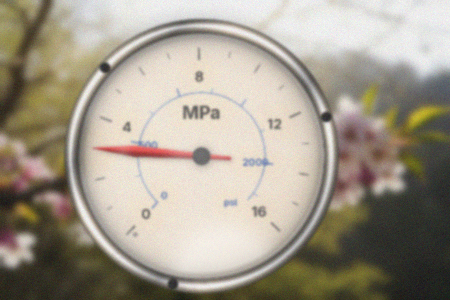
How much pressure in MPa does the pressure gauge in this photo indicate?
3 MPa
